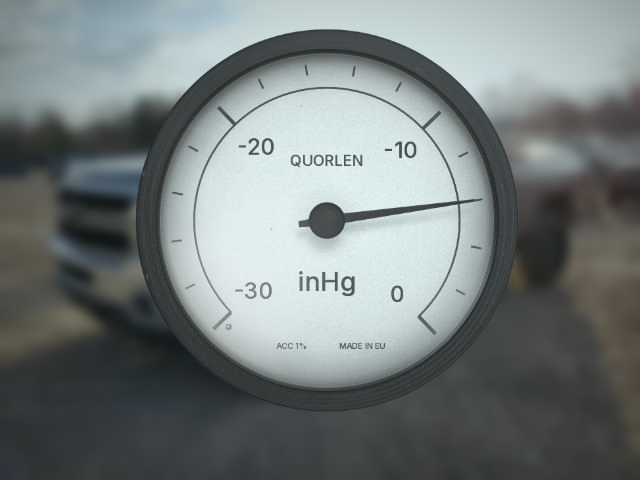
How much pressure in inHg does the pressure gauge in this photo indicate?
-6 inHg
